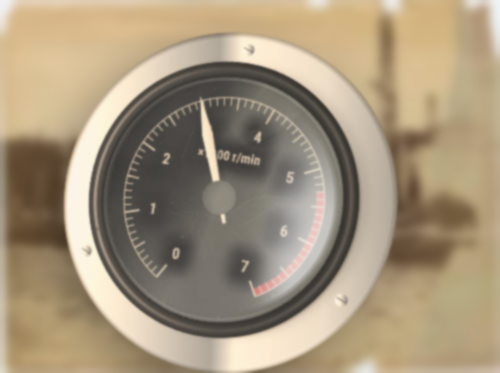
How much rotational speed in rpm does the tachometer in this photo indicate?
3000 rpm
